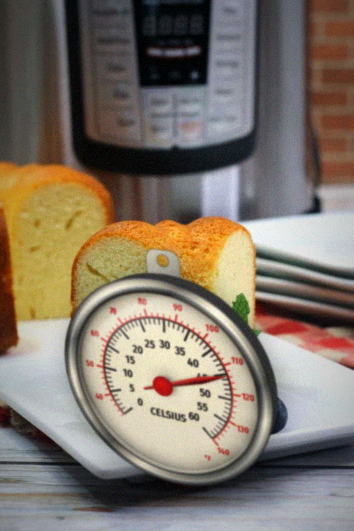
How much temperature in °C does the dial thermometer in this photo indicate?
45 °C
